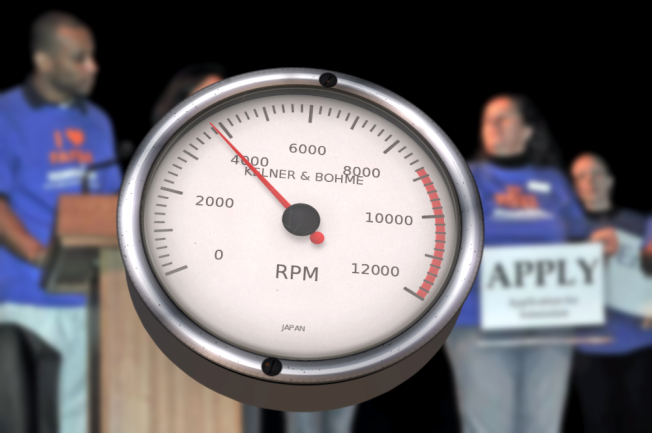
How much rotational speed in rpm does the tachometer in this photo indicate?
3800 rpm
